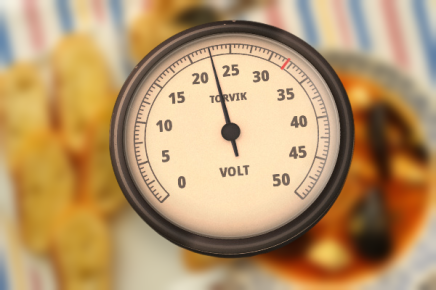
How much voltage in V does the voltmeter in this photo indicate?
22.5 V
